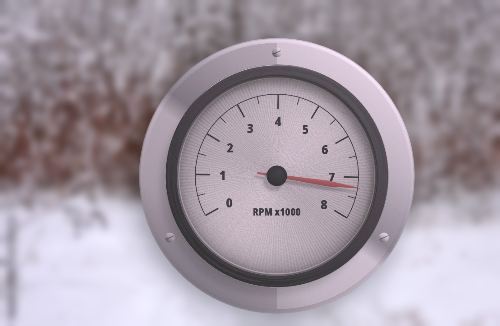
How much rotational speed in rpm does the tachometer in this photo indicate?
7250 rpm
